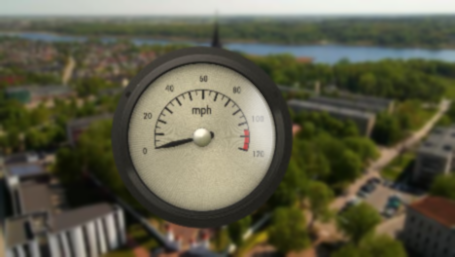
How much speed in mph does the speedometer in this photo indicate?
0 mph
